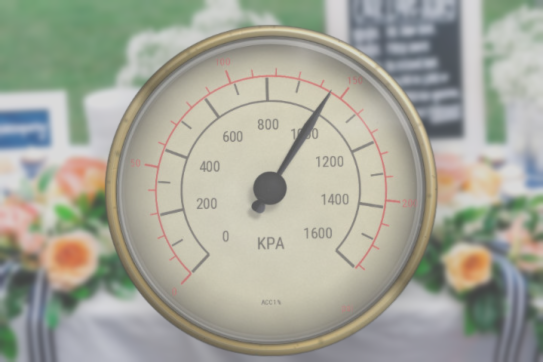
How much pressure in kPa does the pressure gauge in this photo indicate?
1000 kPa
